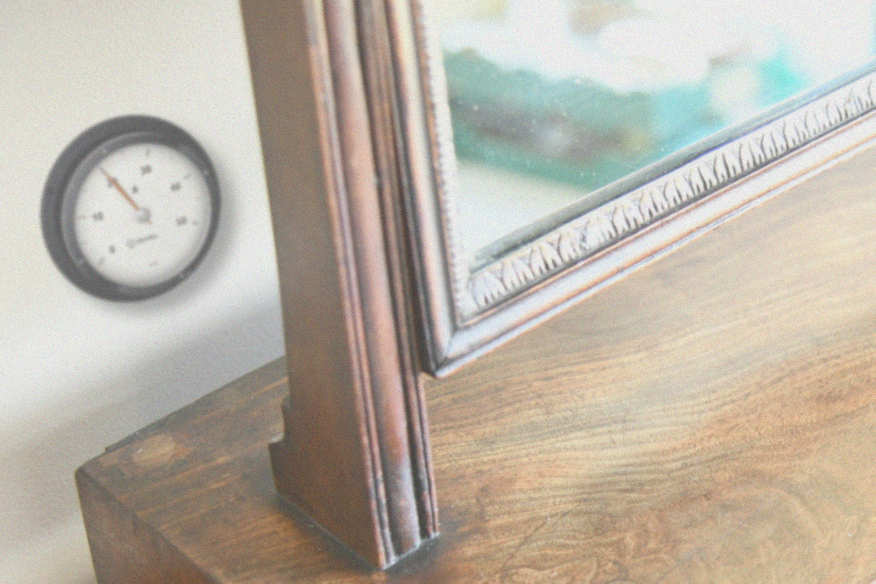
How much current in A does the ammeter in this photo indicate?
20 A
